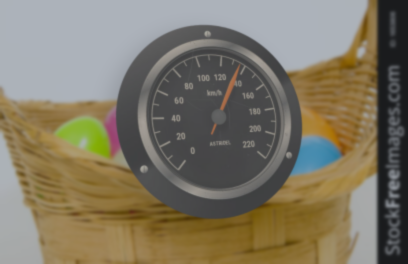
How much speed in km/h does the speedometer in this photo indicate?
135 km/h
